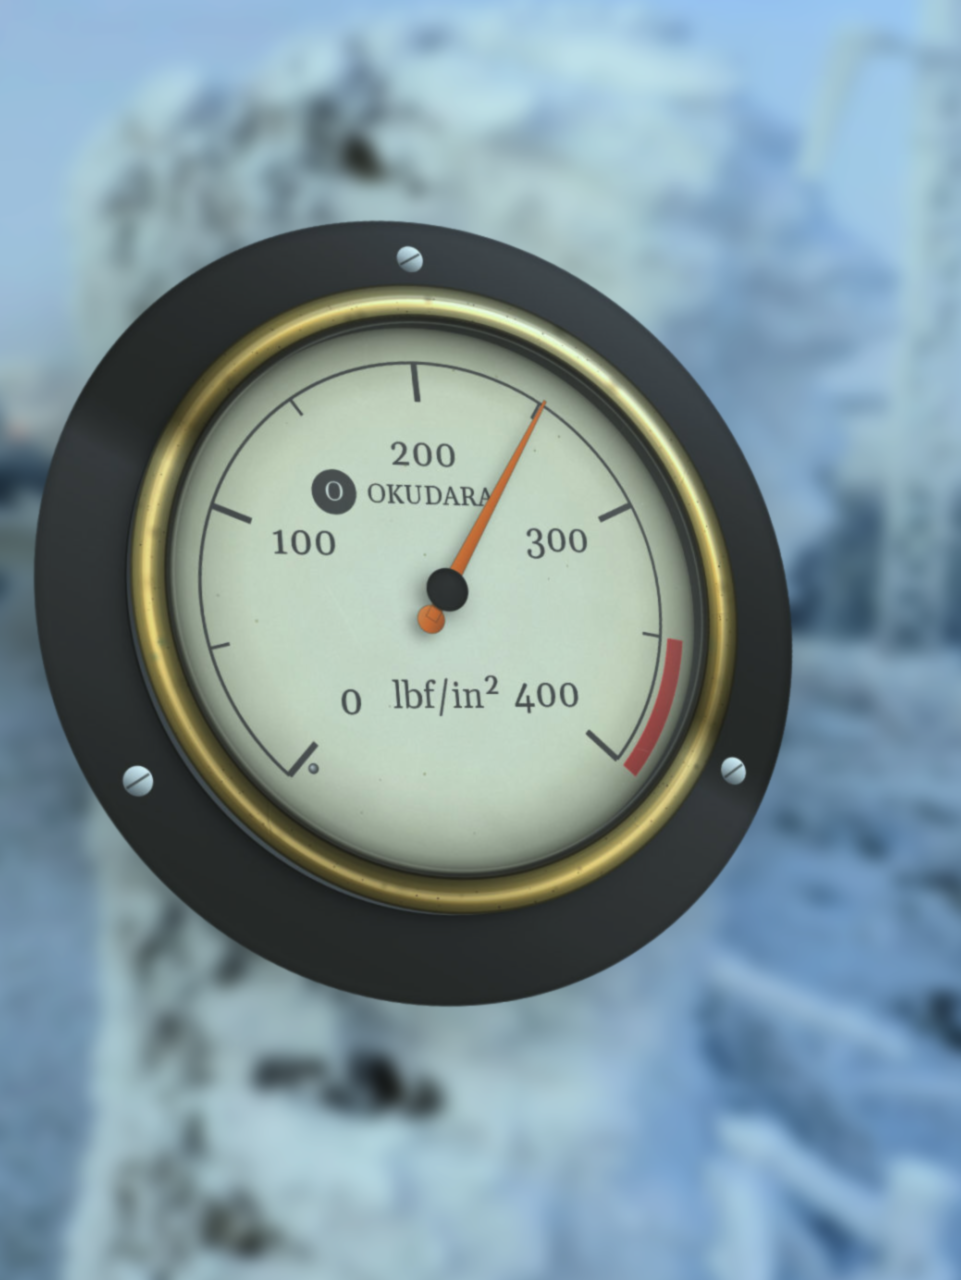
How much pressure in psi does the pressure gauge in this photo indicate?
250 psi
